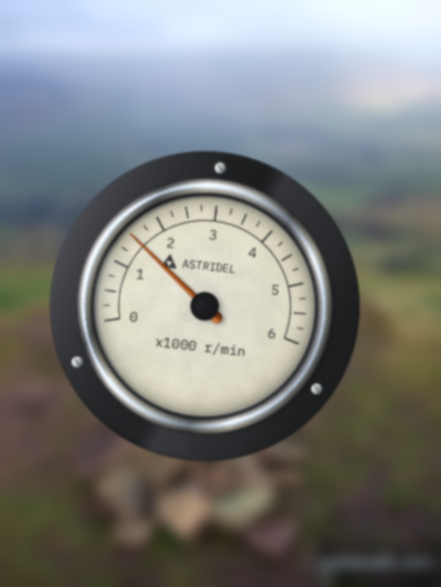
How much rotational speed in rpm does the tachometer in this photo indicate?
1500 rpm
